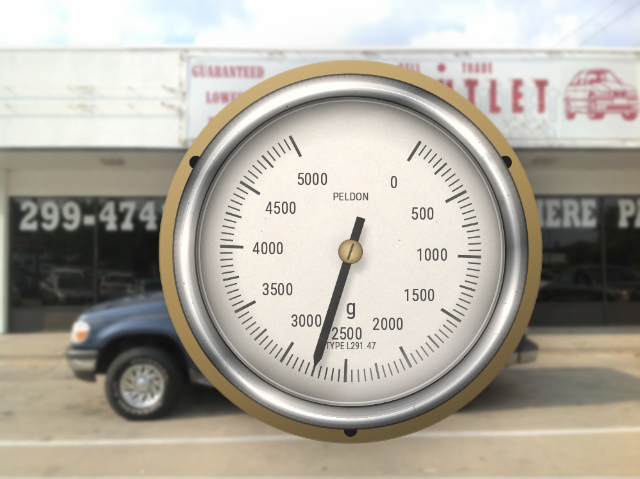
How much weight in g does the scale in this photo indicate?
2750 g
